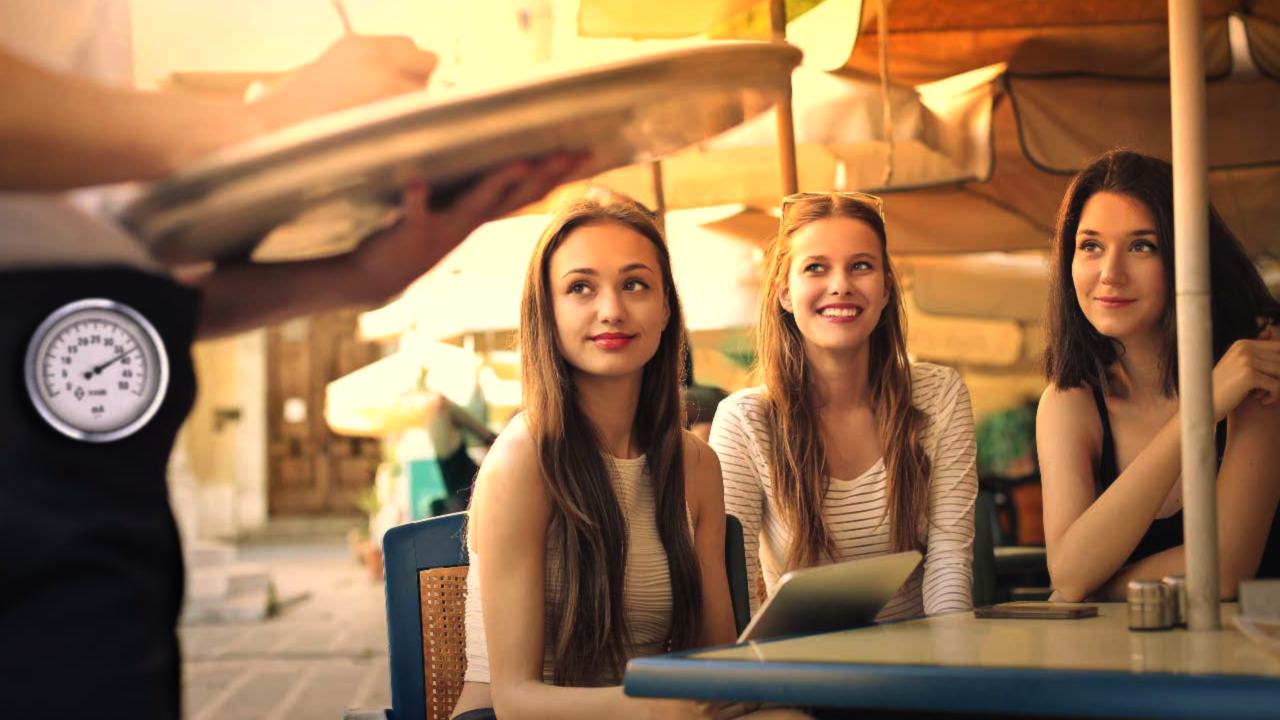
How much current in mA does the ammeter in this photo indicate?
37.5 mA
